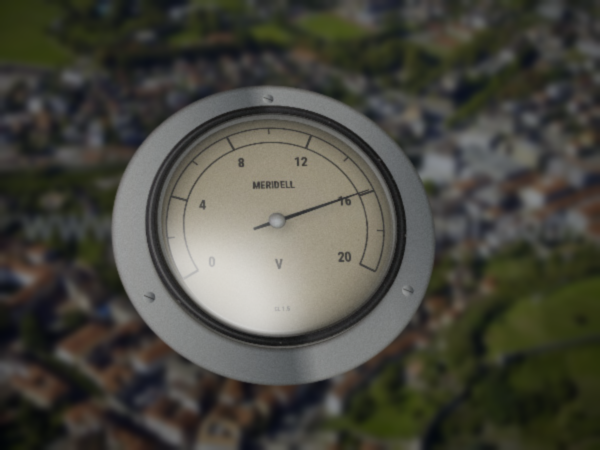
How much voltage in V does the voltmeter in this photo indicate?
16 V
